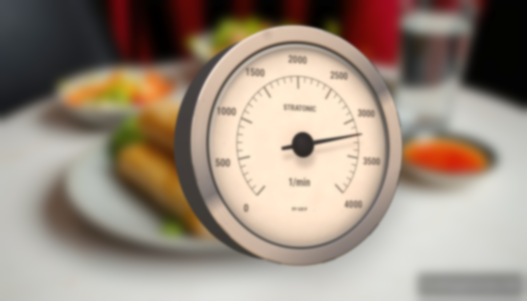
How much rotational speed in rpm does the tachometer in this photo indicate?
3200 rpm
